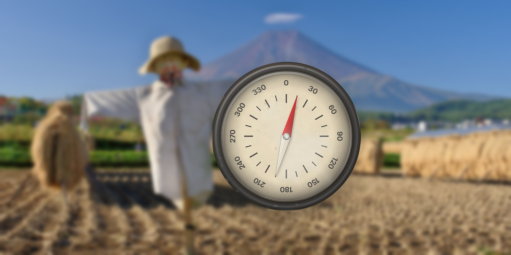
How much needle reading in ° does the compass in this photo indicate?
15 °
